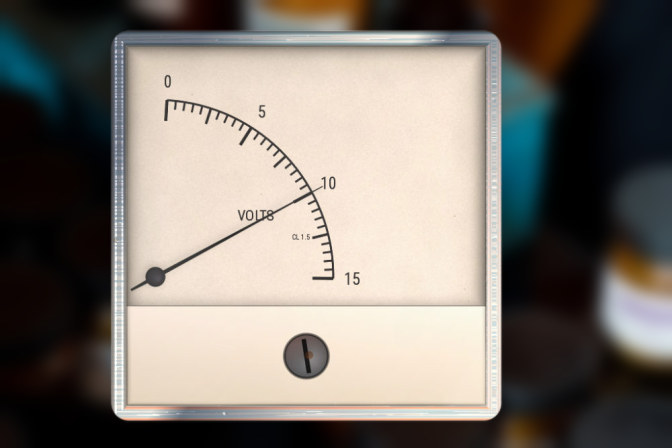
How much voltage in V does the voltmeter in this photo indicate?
10 V
